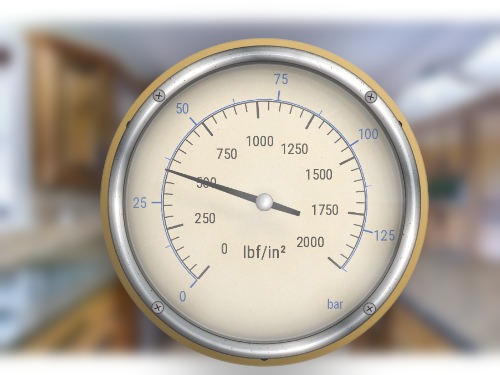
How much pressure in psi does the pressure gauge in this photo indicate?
500 psi
